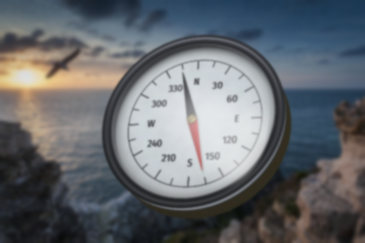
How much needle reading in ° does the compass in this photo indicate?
165 °
